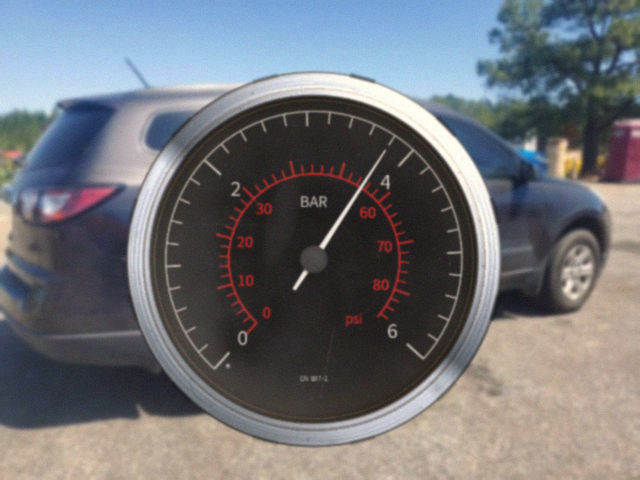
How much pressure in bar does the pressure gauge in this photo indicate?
3.8 bar
